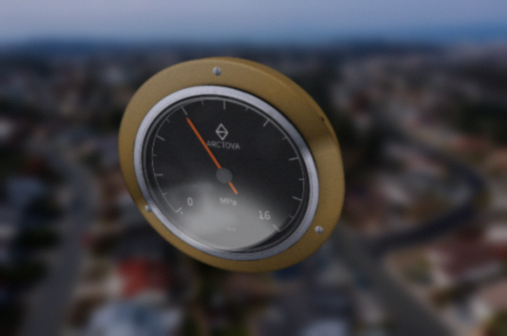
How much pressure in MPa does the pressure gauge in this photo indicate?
6 MPa
